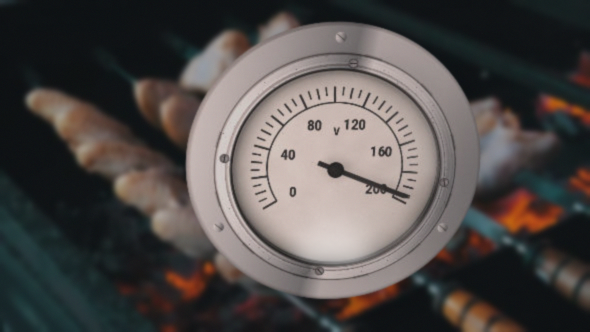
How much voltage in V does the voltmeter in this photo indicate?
195 V
